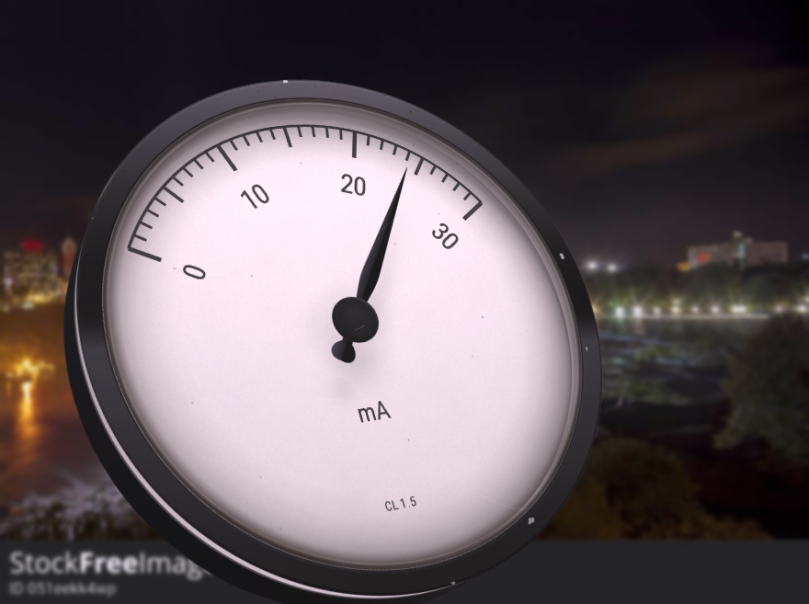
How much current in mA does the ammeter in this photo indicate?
24 mA
